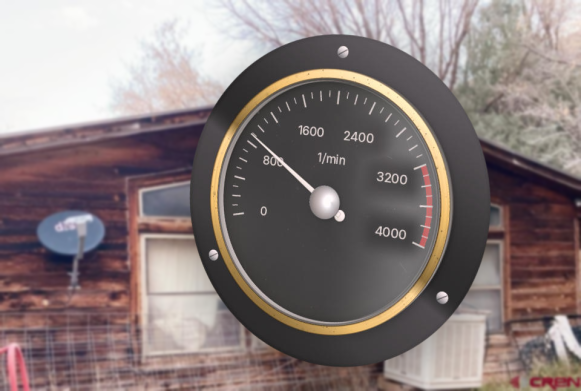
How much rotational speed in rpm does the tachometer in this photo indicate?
900 rpm
